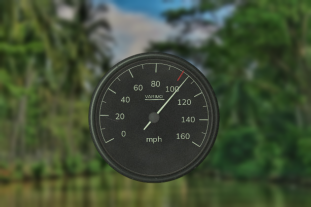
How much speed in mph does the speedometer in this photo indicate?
105 mph
